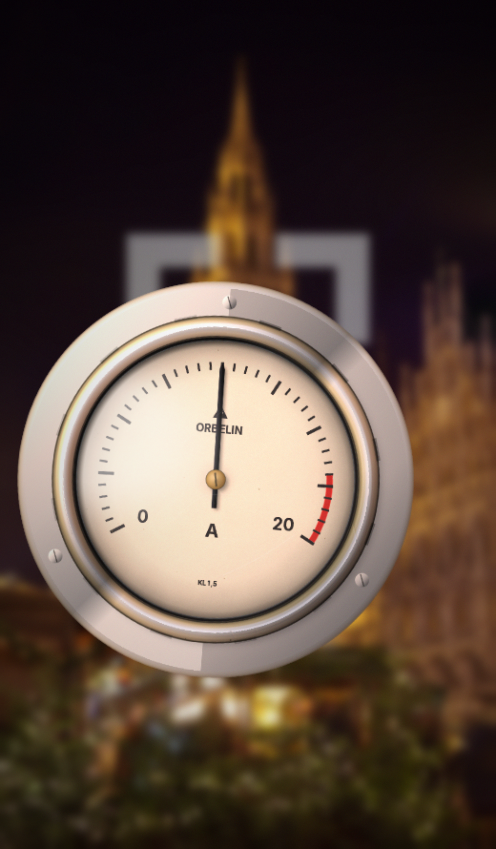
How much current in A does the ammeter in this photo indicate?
10 A
